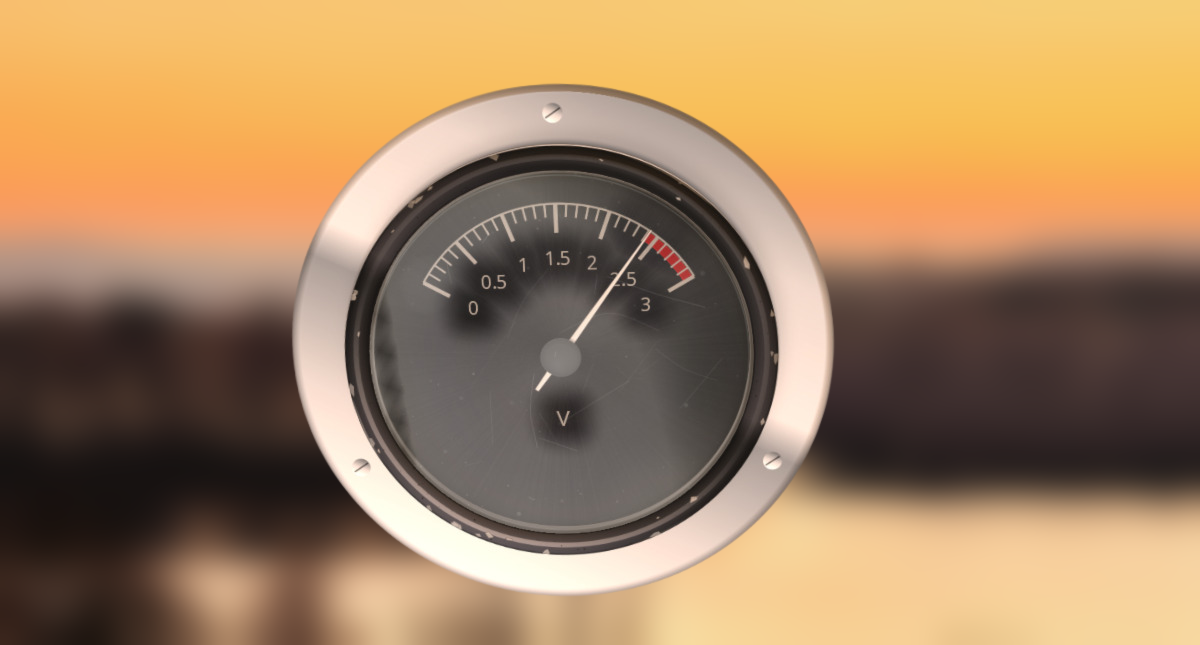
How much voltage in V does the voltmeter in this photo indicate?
2.4 V
